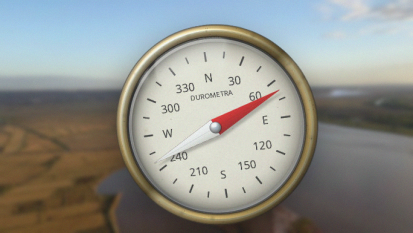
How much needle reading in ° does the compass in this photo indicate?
67.5 °
